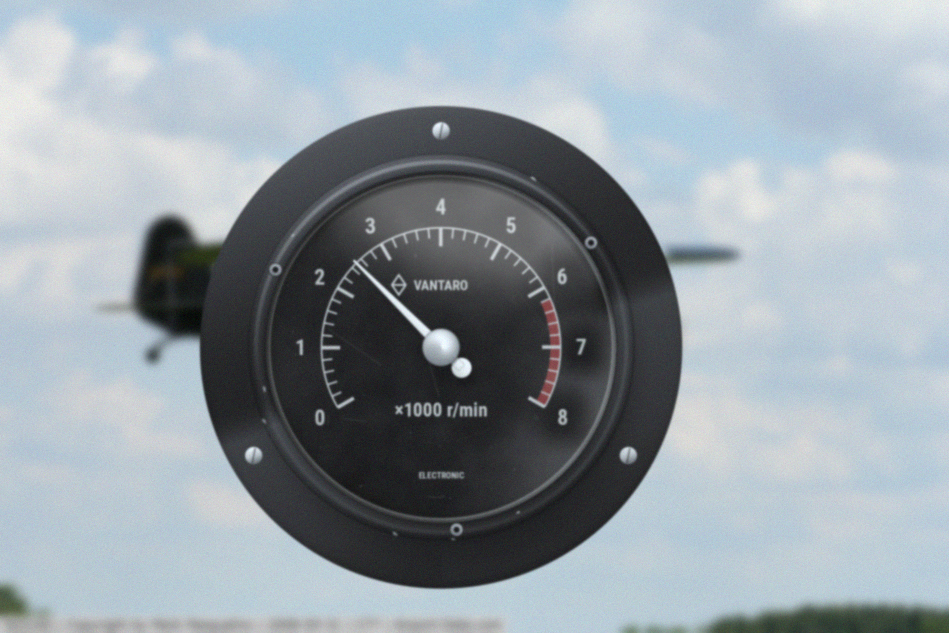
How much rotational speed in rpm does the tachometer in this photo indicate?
2500 rpm
